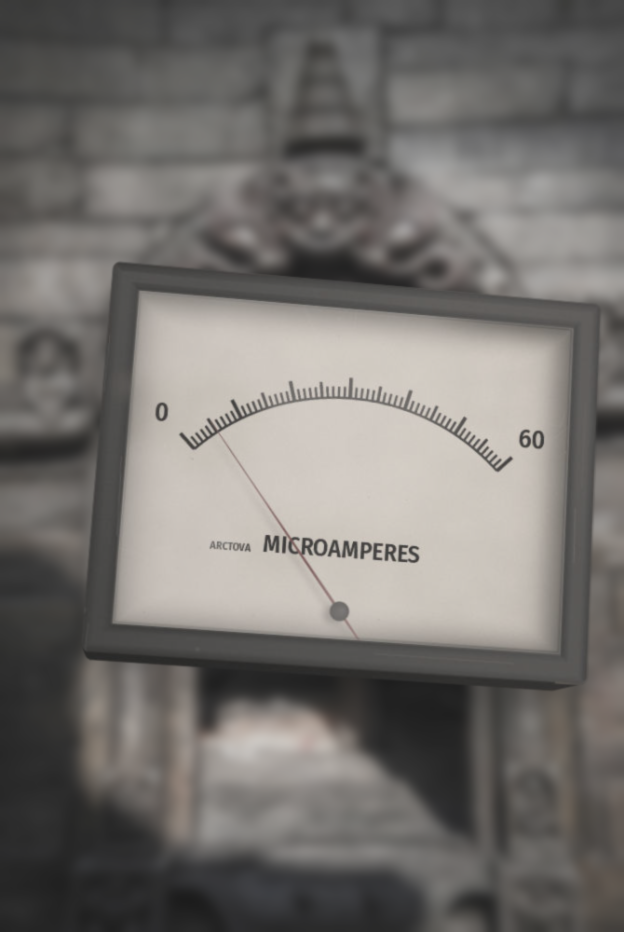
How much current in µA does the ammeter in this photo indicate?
5 µA
